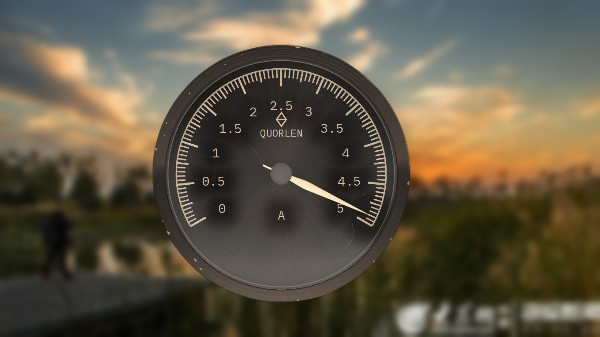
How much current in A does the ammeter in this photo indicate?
4.9 A
